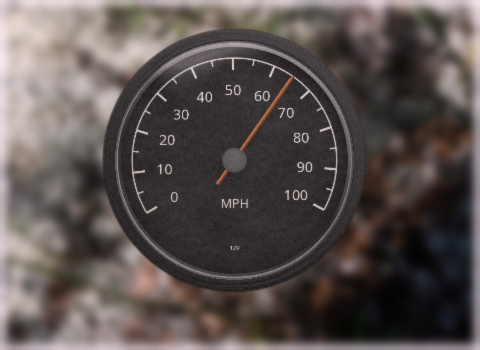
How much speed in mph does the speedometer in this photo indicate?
65 mph
